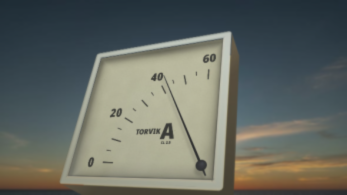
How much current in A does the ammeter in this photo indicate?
42.5 A
